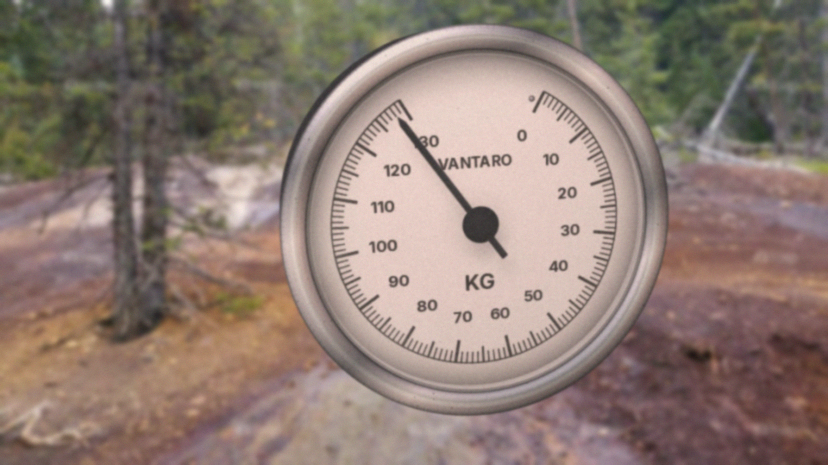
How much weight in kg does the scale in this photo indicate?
128 kg
